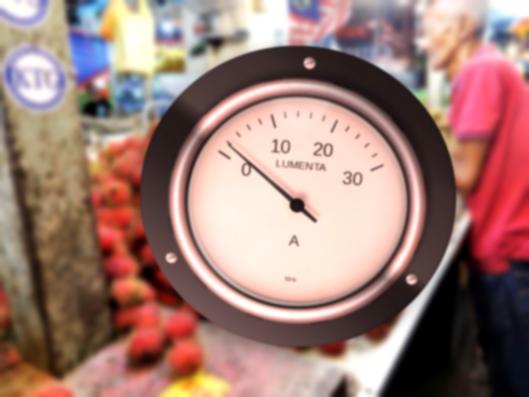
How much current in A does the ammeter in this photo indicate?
2 A
